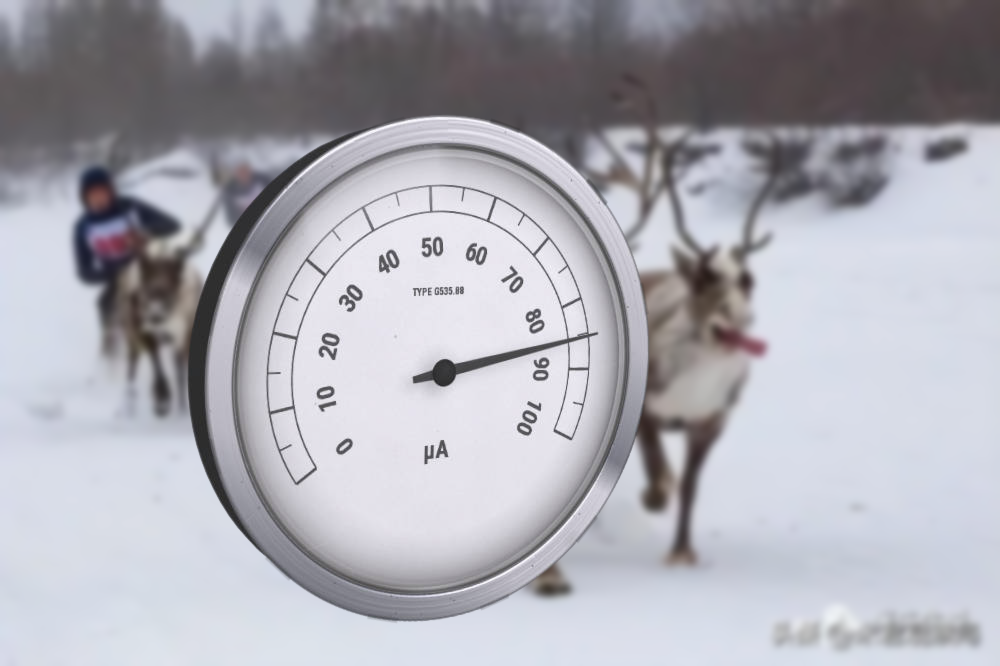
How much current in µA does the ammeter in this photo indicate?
85 µA
